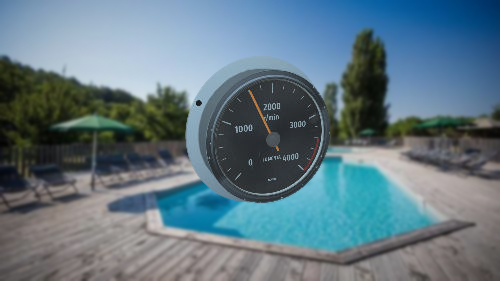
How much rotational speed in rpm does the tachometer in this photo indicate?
1600 rpm
